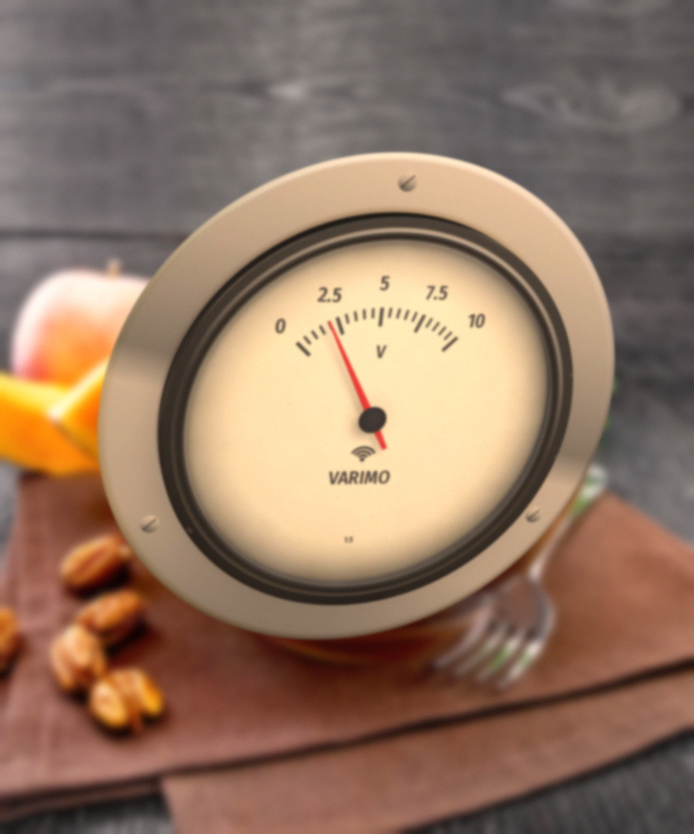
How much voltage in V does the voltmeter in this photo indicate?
2 V
